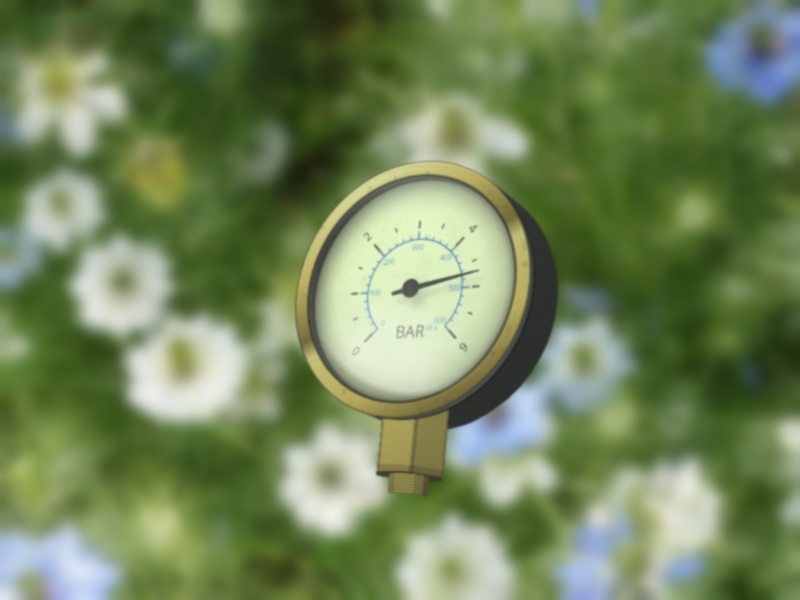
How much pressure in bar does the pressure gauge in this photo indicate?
4.75 bar
